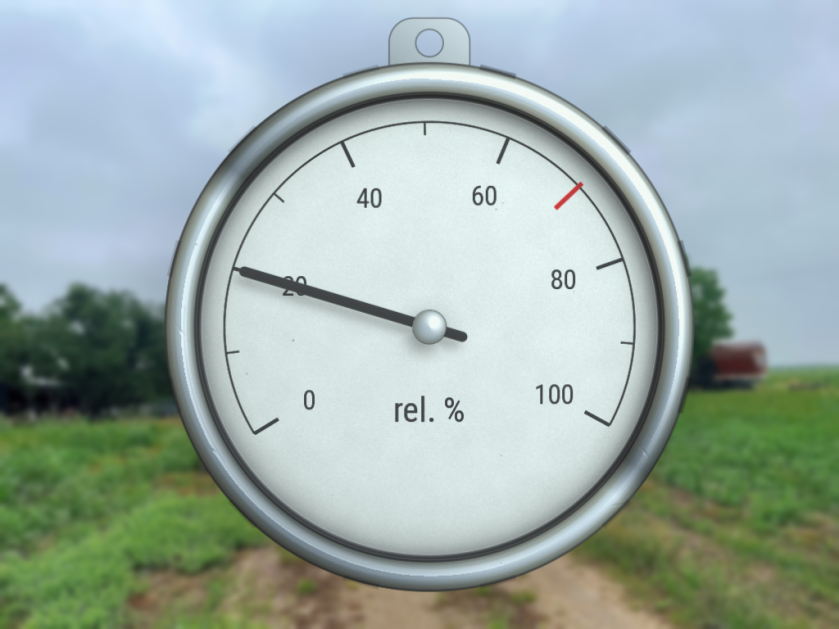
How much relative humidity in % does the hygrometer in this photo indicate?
20 %
